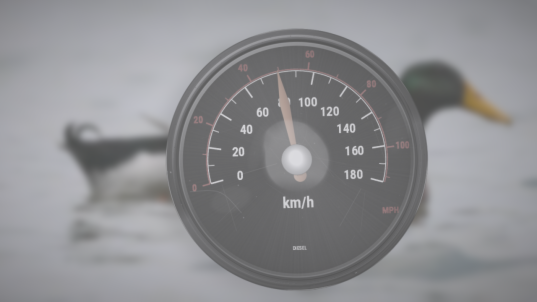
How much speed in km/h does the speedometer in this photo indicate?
80 km/h
